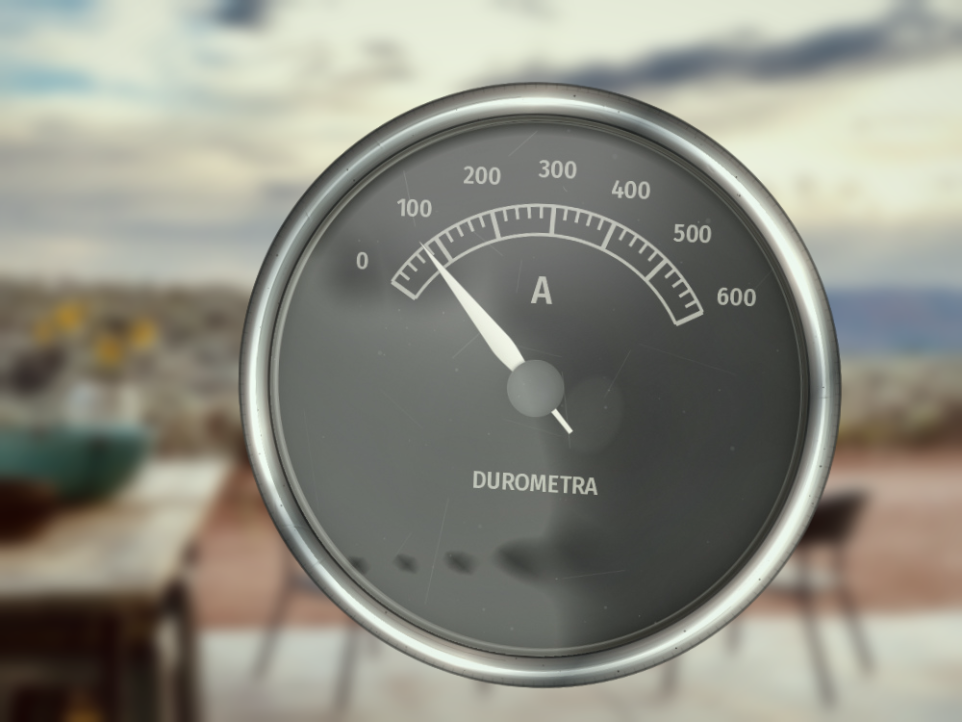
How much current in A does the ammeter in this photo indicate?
80 A
